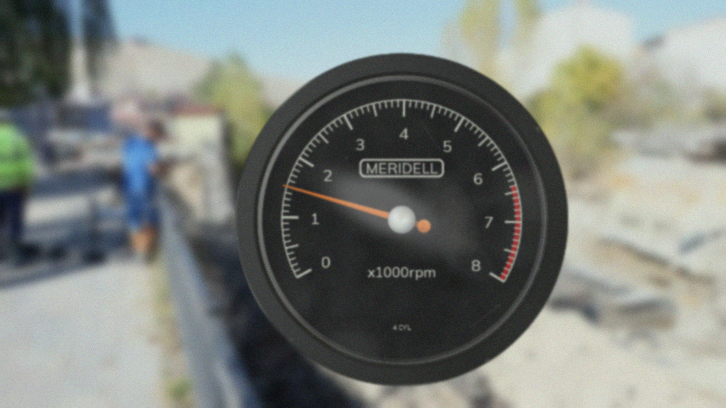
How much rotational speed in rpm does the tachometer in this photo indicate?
1500 rpm
